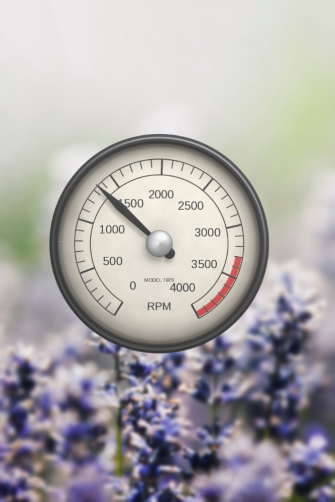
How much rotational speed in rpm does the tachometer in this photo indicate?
1350 rpm
